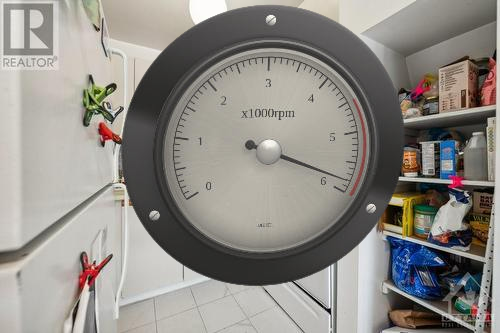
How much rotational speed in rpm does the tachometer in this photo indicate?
5800 rpm
